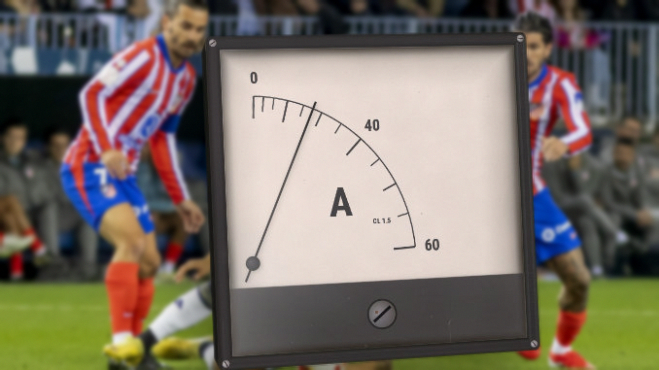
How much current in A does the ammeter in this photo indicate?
27.5 A
